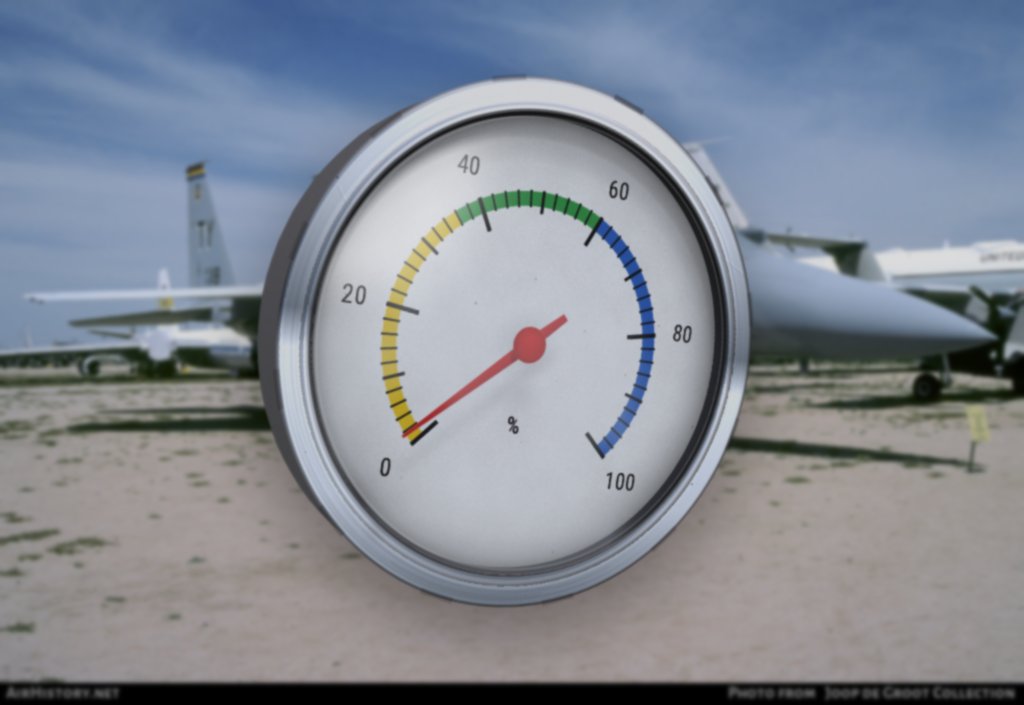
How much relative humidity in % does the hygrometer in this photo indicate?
2 %
